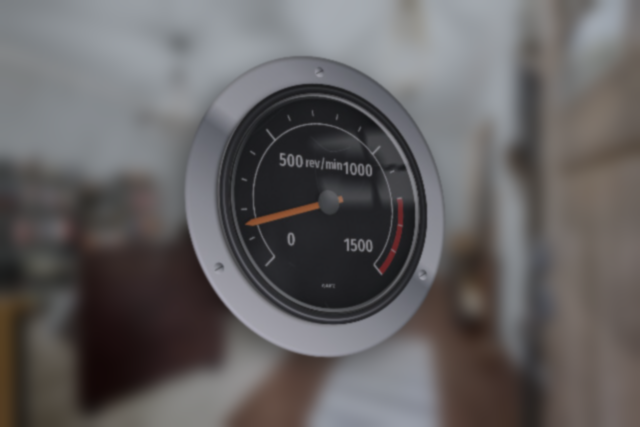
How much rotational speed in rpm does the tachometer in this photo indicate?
150 rpm
